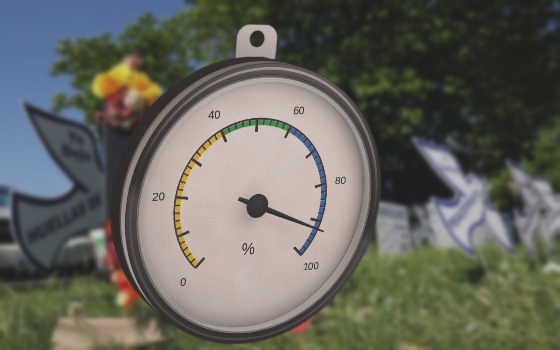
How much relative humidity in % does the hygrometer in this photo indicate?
92 %
